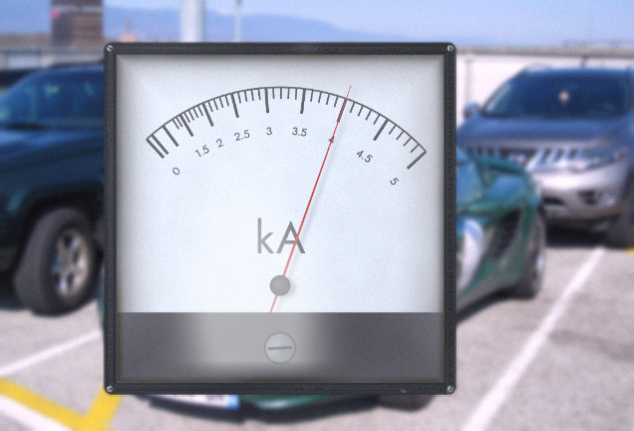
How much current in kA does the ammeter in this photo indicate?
4 kA
